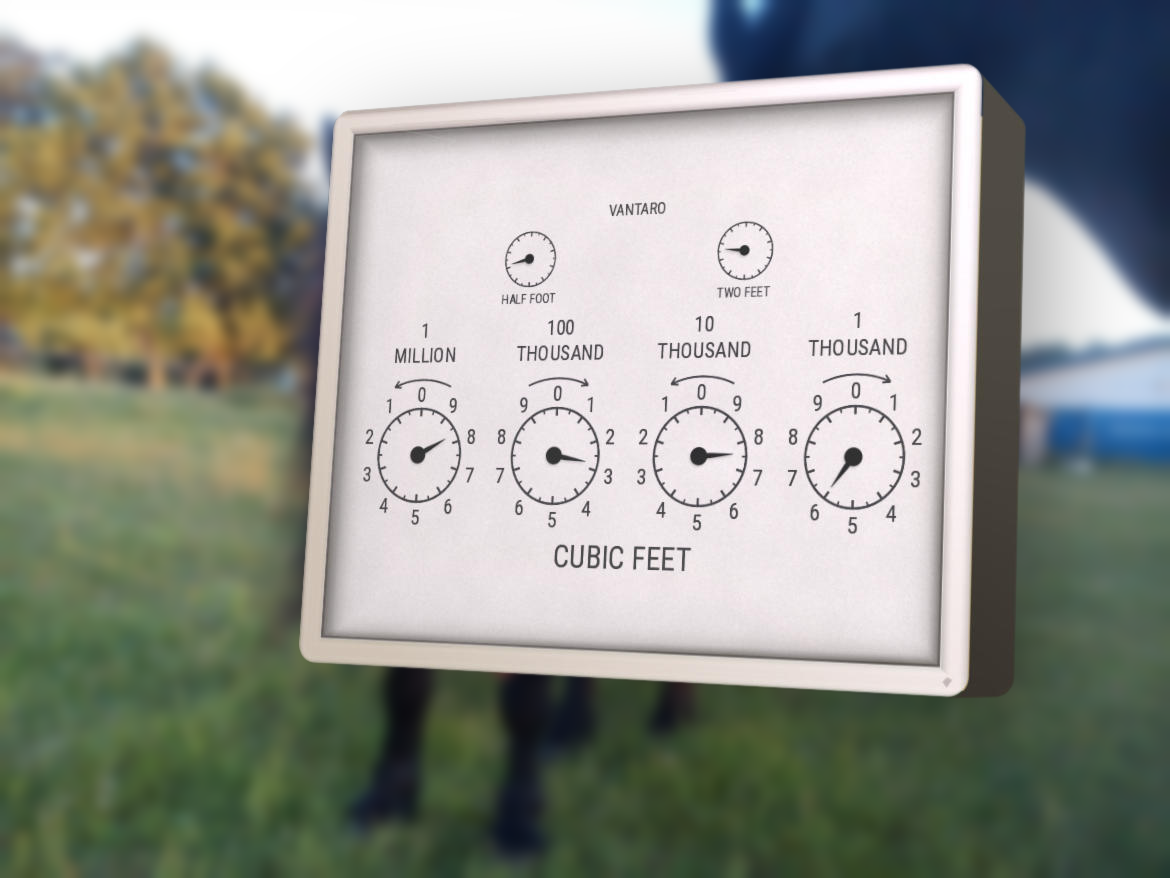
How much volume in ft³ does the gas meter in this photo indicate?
827600 ft³
